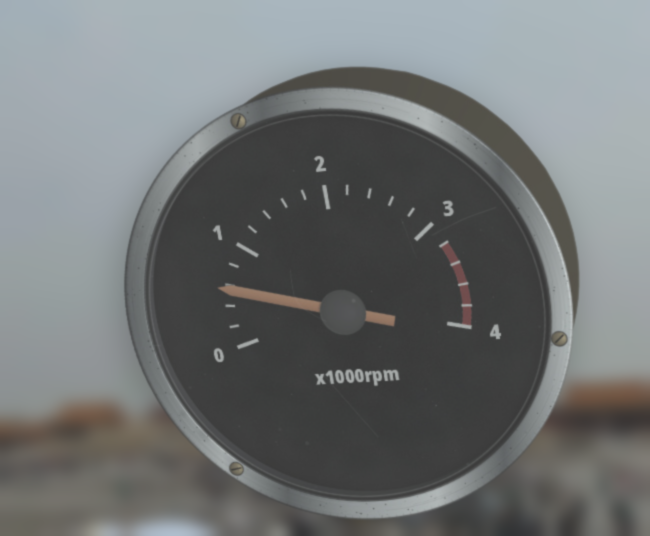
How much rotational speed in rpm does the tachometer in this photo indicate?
600 rpm
